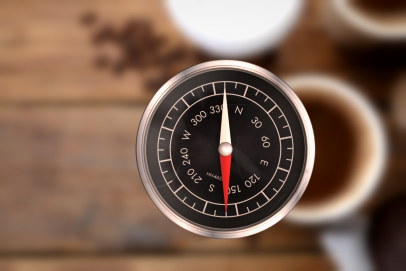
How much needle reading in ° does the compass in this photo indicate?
160 °
